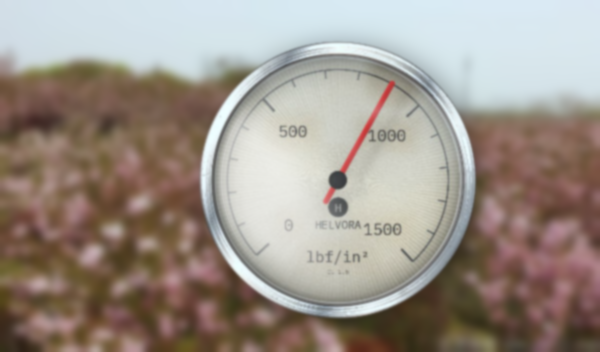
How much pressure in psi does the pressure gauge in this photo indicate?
900 psi
